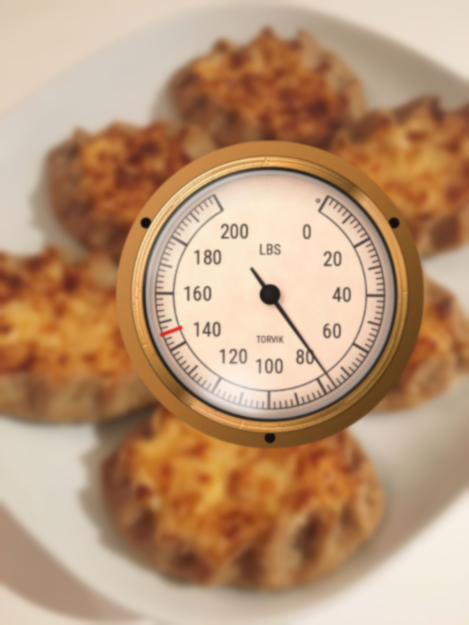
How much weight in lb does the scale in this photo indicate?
76 lb
